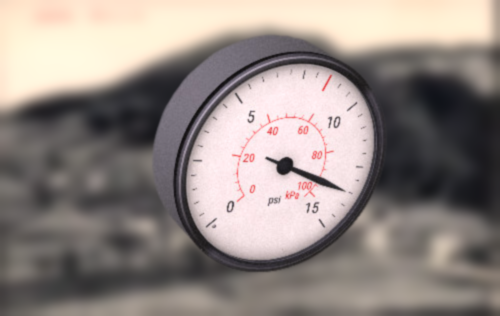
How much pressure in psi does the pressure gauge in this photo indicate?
13.5 psi
